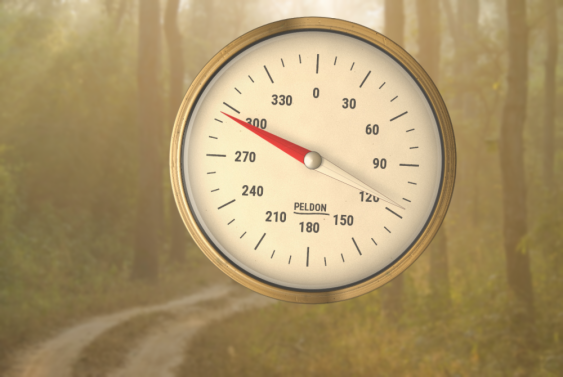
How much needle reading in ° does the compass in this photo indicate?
295 °
